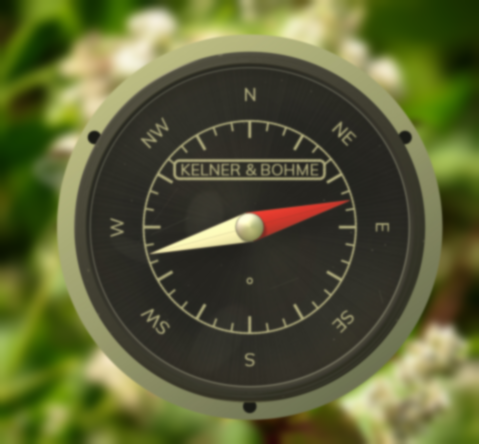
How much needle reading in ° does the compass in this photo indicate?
75 °
